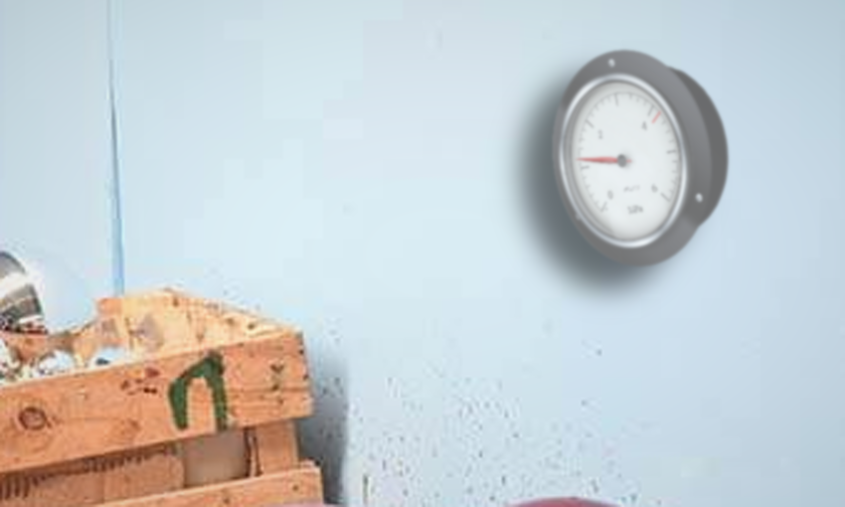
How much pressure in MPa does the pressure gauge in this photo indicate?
1.2 MPa
